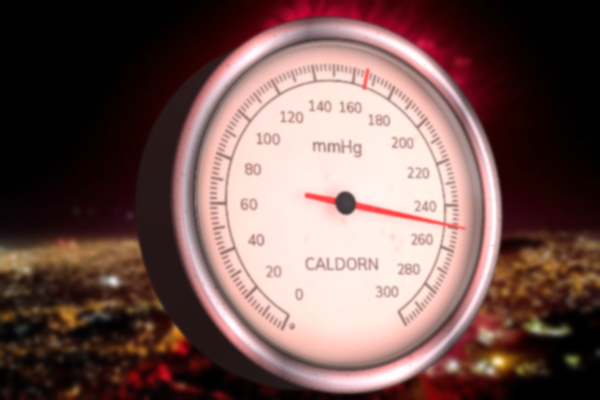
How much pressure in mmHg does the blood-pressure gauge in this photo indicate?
250 mmHg
